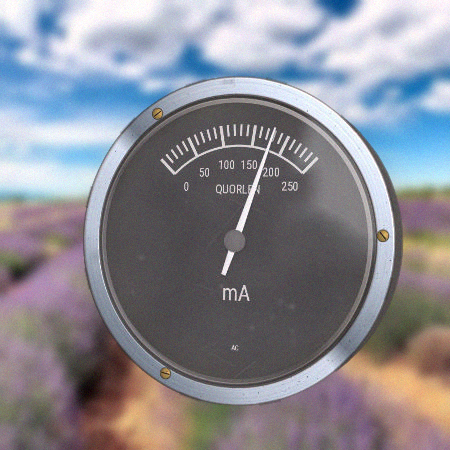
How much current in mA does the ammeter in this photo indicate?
180 mA
